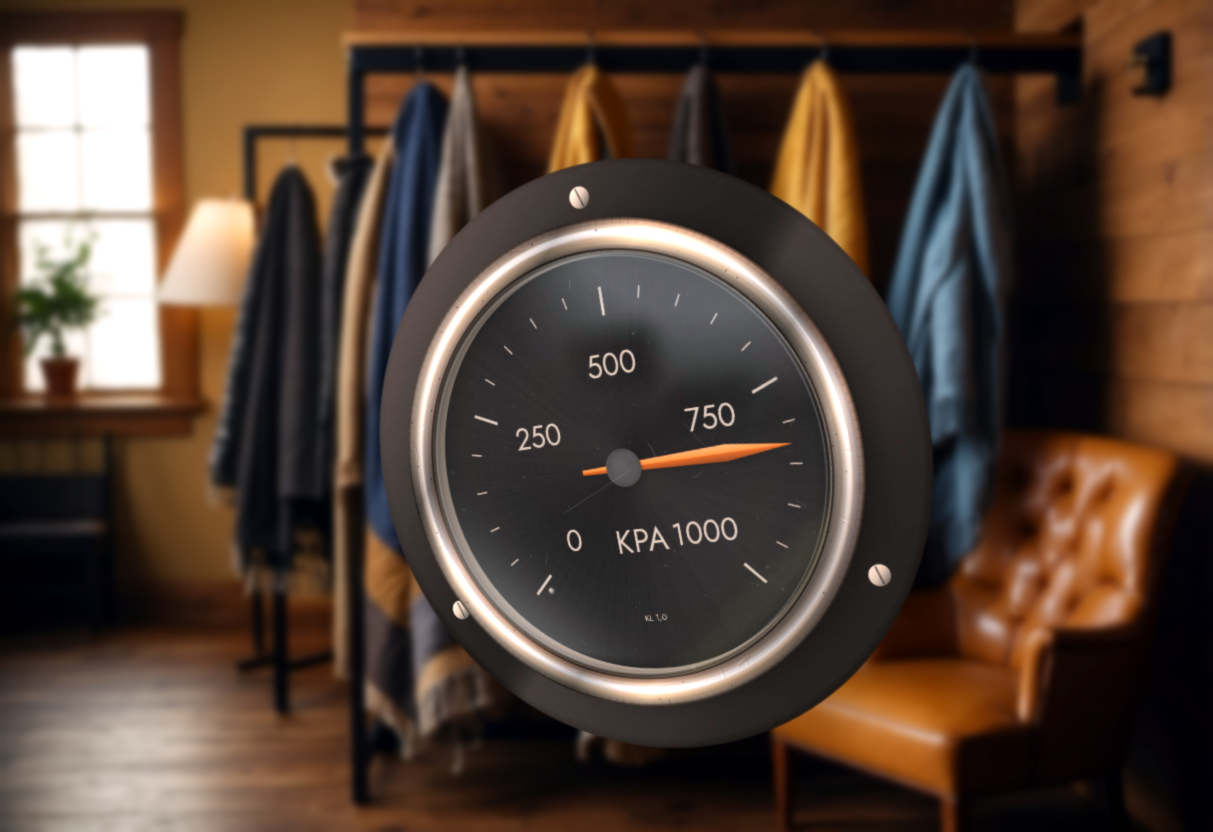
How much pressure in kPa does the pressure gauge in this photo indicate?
825 kPa
